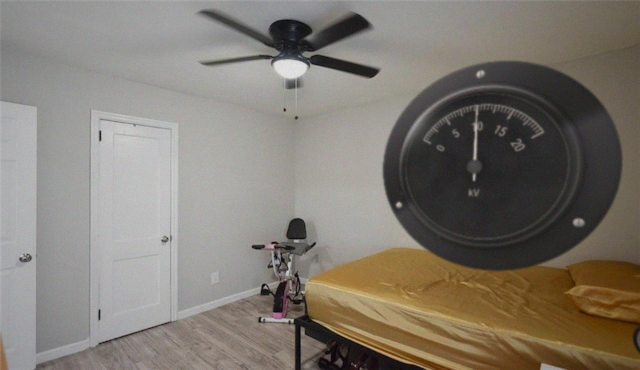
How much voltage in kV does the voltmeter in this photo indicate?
10 kV
